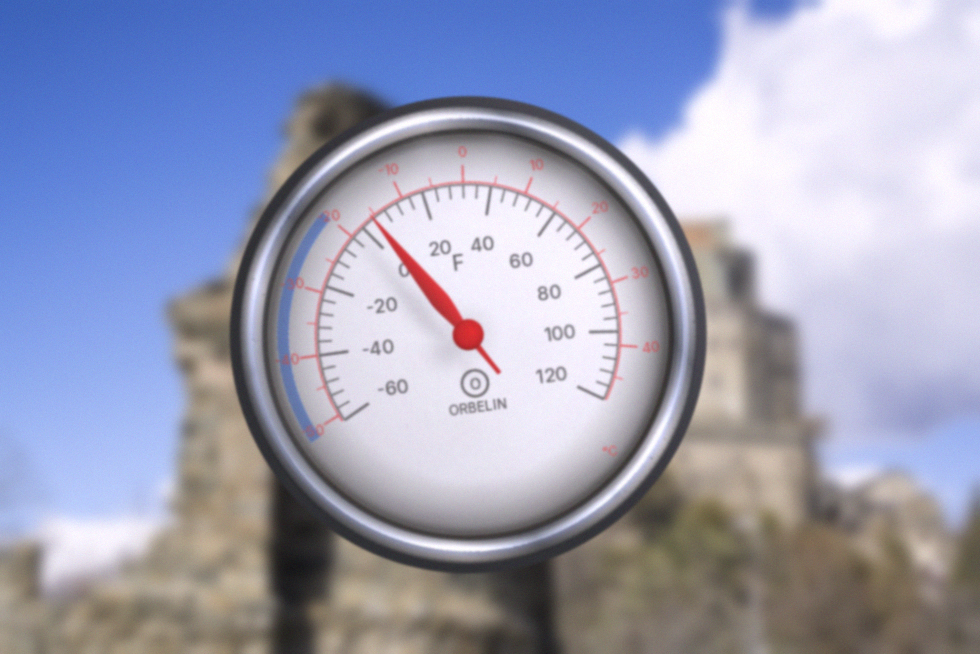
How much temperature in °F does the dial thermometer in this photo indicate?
4 °F
